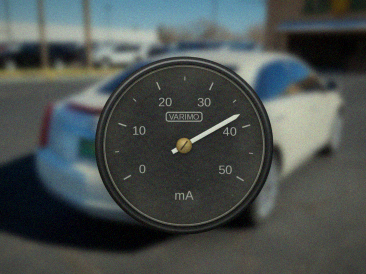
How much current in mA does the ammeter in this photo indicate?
37.5 mA
